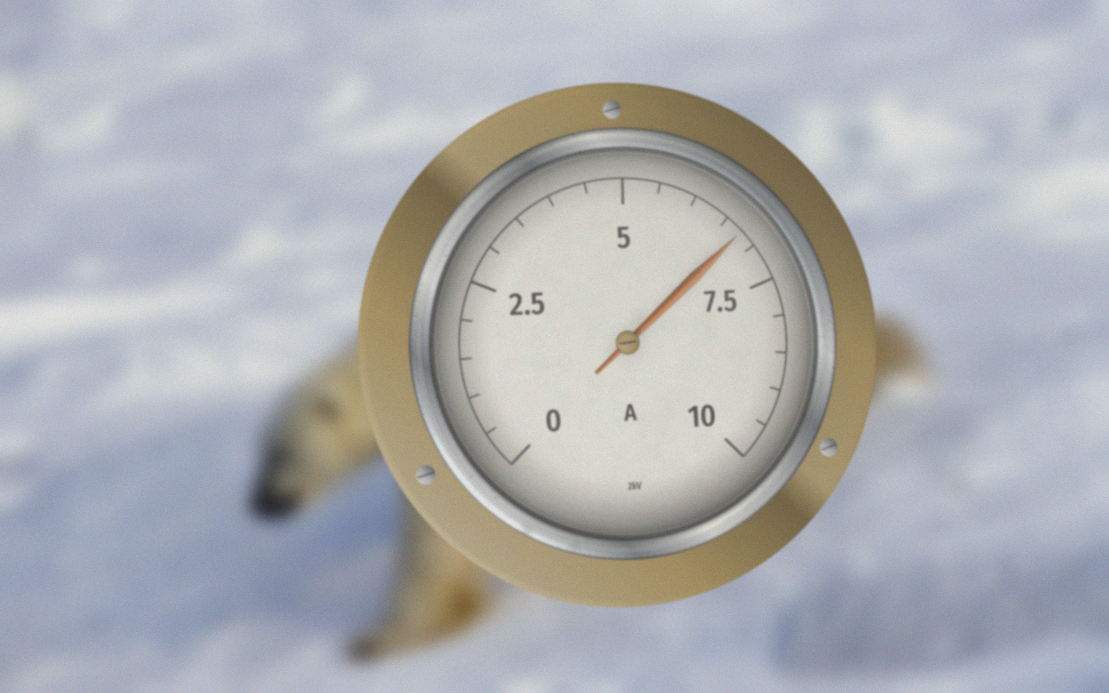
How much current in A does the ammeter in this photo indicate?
6.75 A
